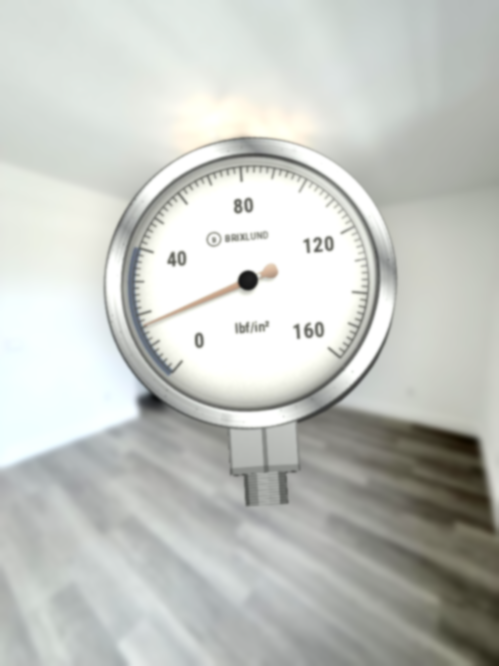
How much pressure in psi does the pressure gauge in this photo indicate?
16 psi
